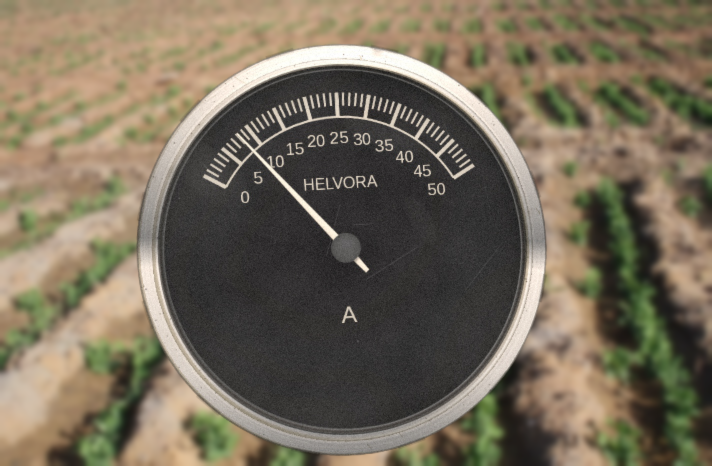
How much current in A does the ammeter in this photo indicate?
8 A
